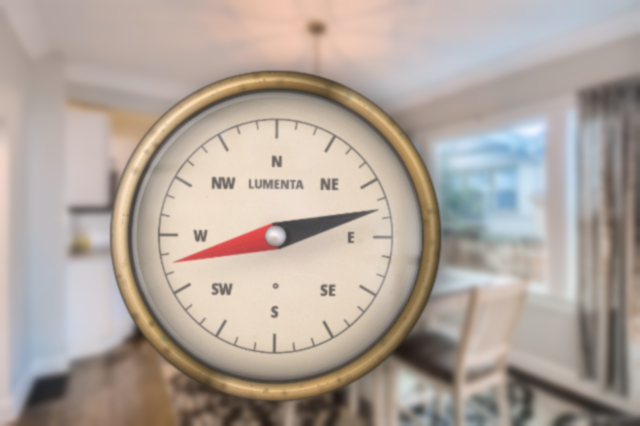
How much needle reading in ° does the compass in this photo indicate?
255 °
